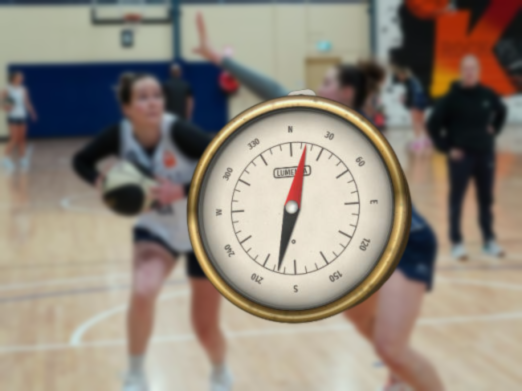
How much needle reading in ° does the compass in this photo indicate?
15 °
